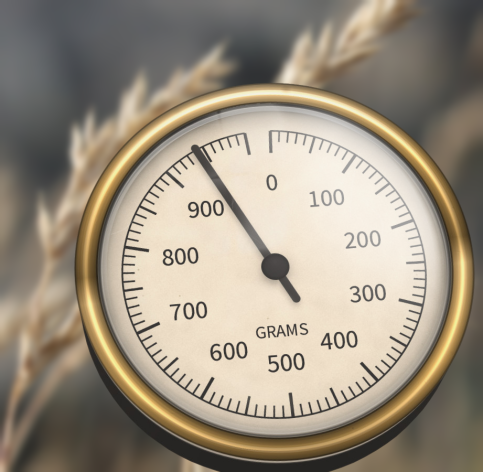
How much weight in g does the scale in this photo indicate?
940 g
